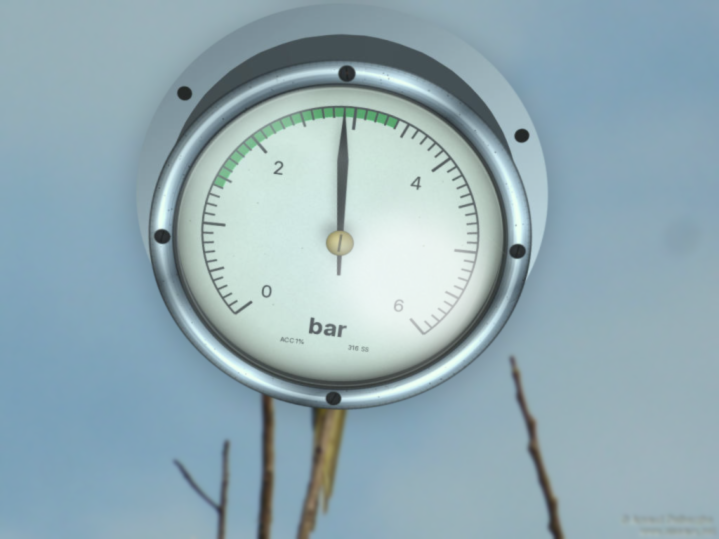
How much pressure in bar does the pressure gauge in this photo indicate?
2.9 bar
